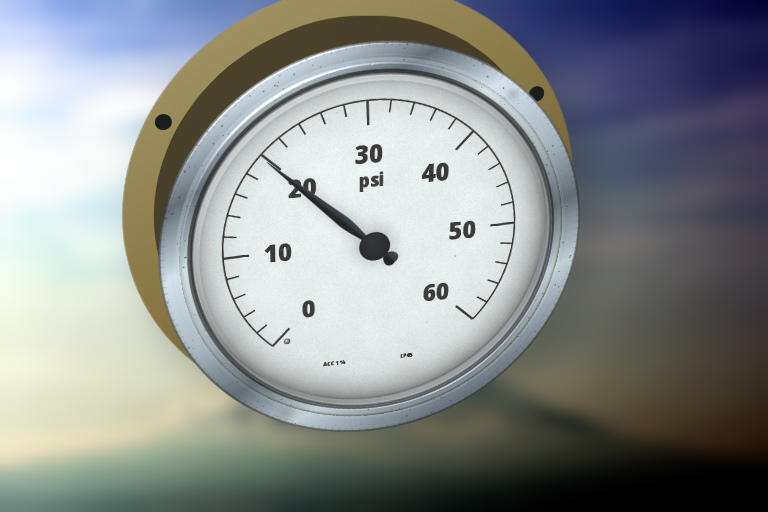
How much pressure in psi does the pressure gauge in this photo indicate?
20 psi
